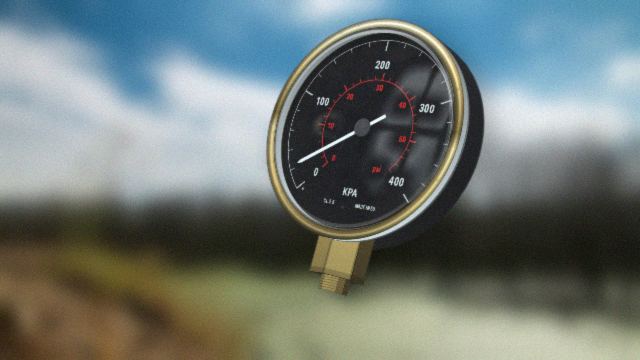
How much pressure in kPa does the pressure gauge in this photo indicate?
20 kPa
